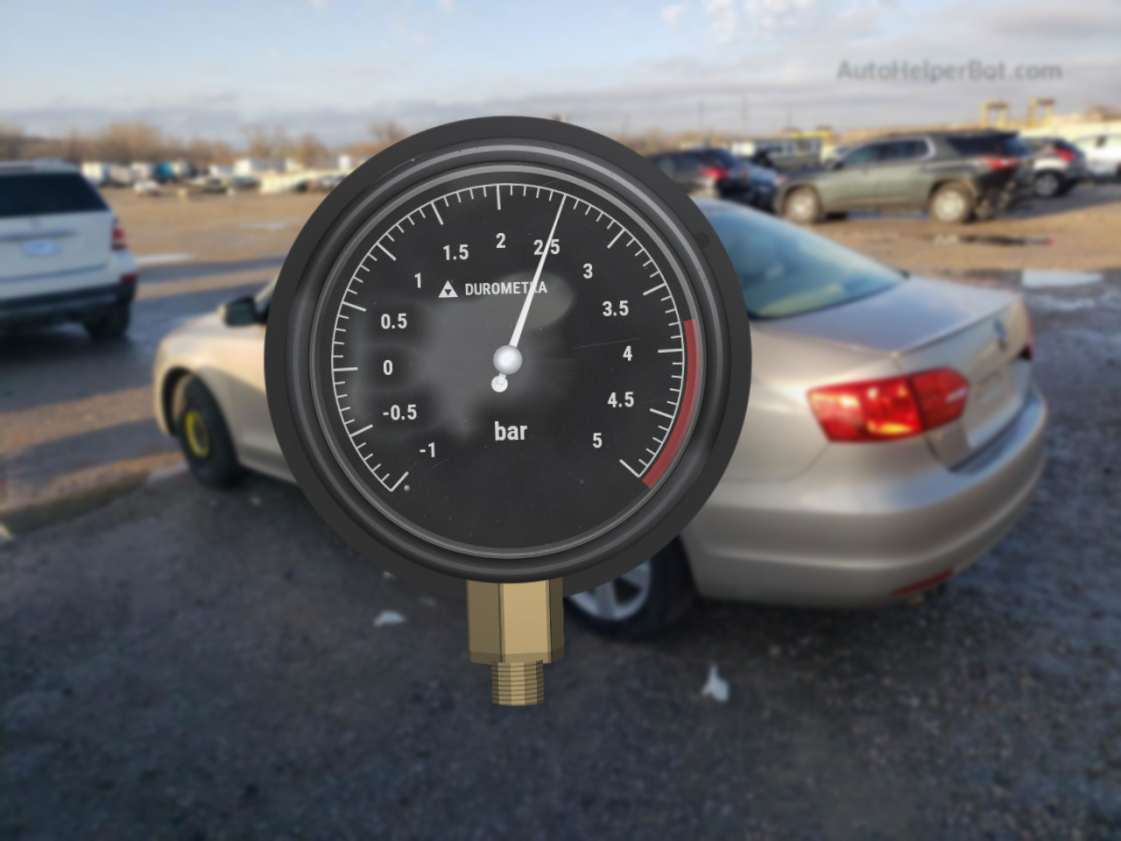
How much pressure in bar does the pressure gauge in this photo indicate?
2.5 bar
